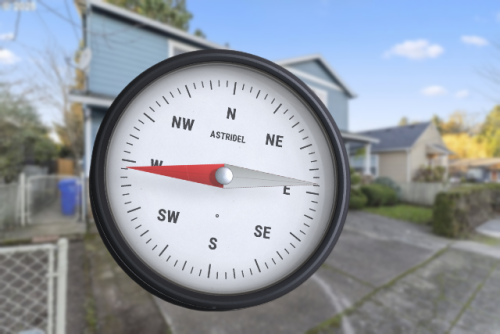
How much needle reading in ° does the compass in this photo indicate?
265 °
